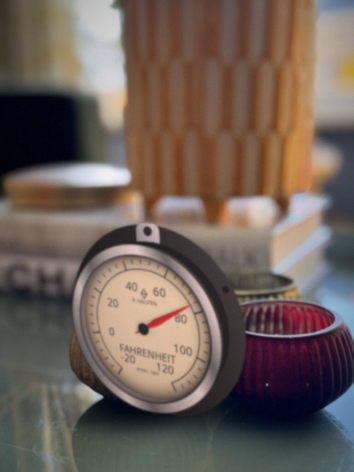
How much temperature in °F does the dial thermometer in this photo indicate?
76 °F
